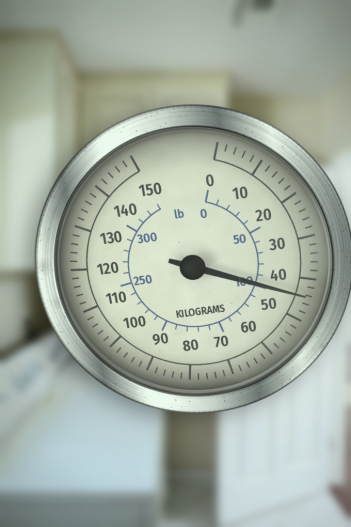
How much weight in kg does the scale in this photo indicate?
44 kg
